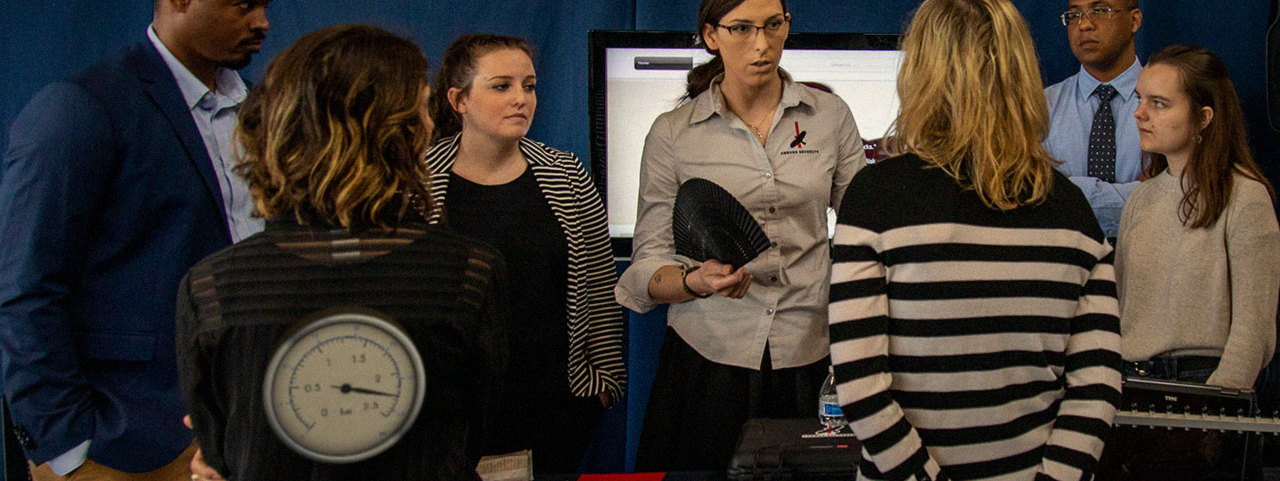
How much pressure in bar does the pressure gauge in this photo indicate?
2.25 bar
